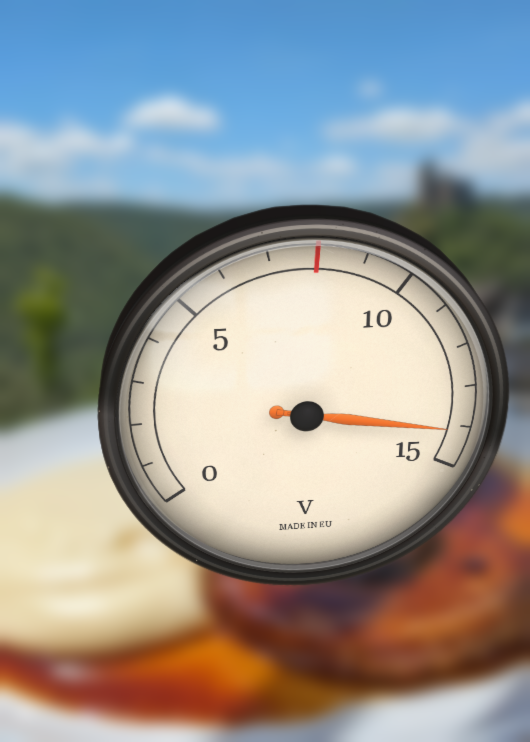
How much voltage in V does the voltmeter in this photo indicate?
14 V
